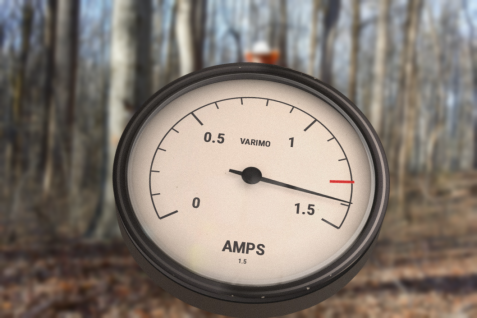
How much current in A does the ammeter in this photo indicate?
1.4 A
